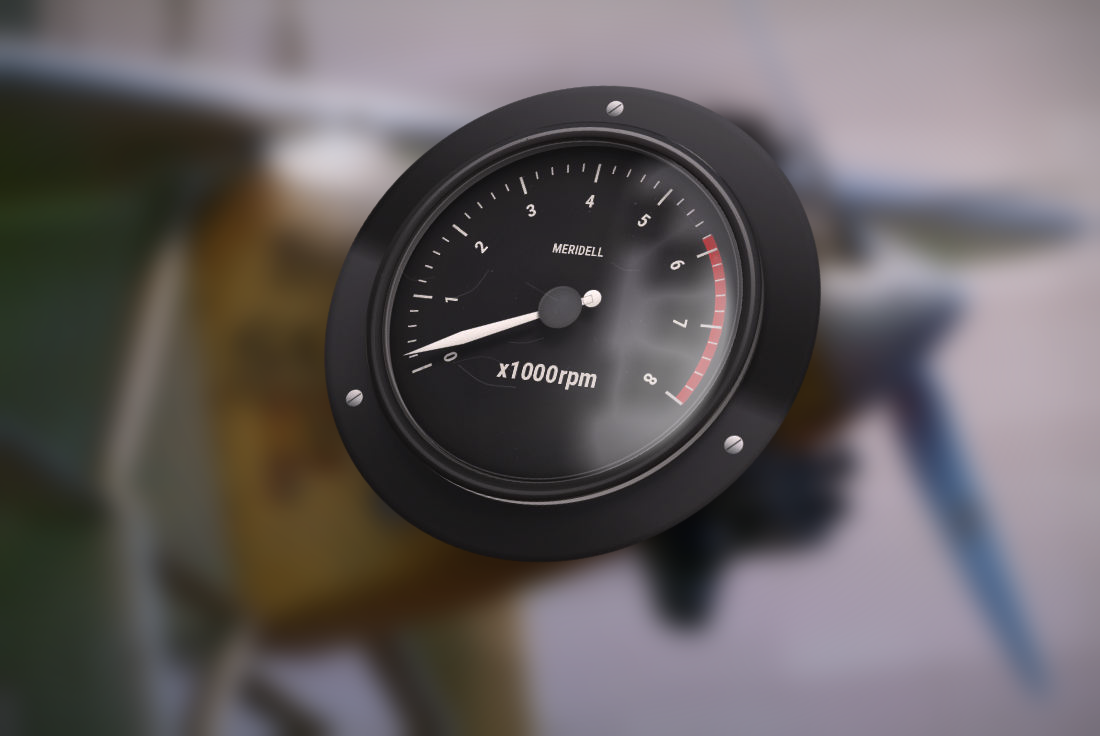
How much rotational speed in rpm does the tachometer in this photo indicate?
200 rpm
